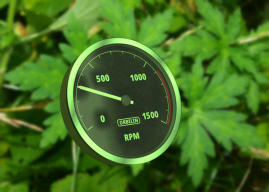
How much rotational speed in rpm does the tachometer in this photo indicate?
300 rpm
